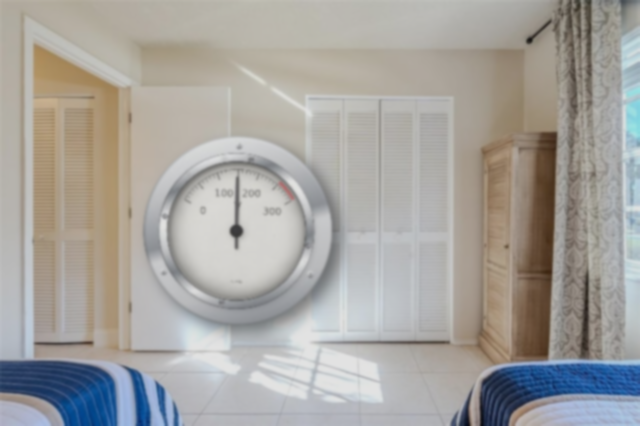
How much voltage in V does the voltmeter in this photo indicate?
150 V
